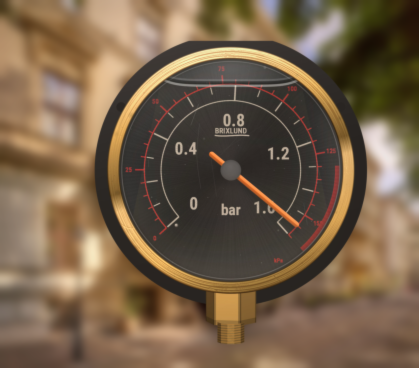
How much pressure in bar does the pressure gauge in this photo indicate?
1.55 bar
